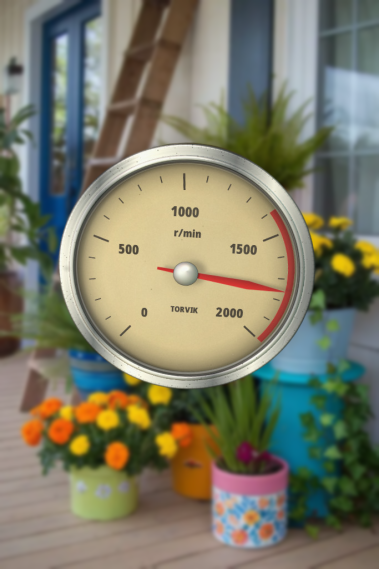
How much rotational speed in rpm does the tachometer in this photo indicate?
1750 rpm
